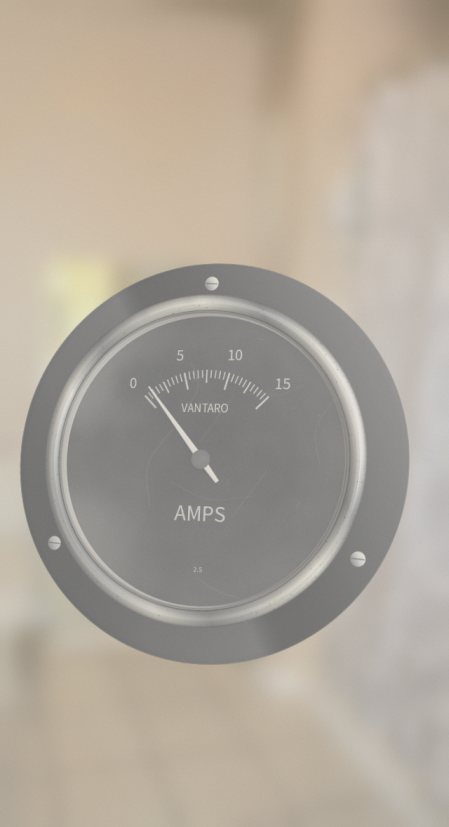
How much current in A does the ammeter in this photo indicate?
1 A
